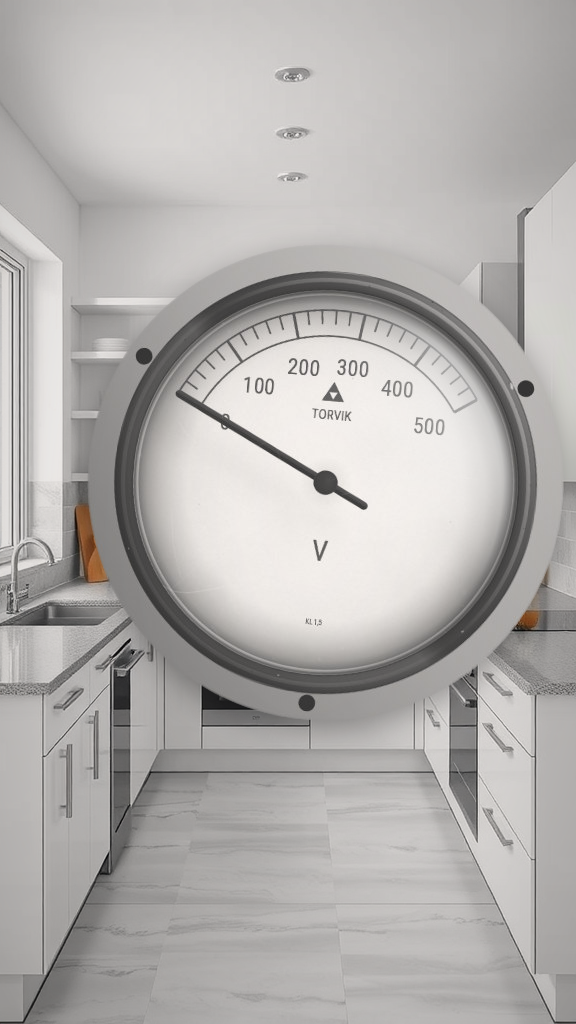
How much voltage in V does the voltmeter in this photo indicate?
0 V
